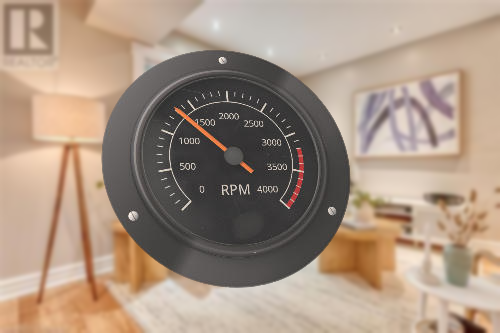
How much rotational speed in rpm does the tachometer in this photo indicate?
1300 rpm
